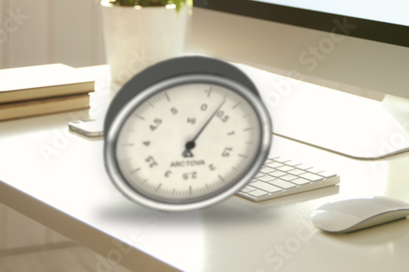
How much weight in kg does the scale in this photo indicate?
0.25 kg
